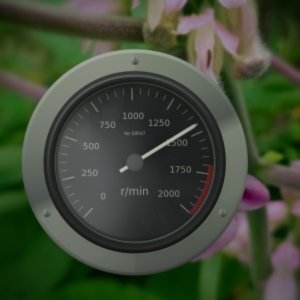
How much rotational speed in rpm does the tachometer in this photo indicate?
1450 rpm
